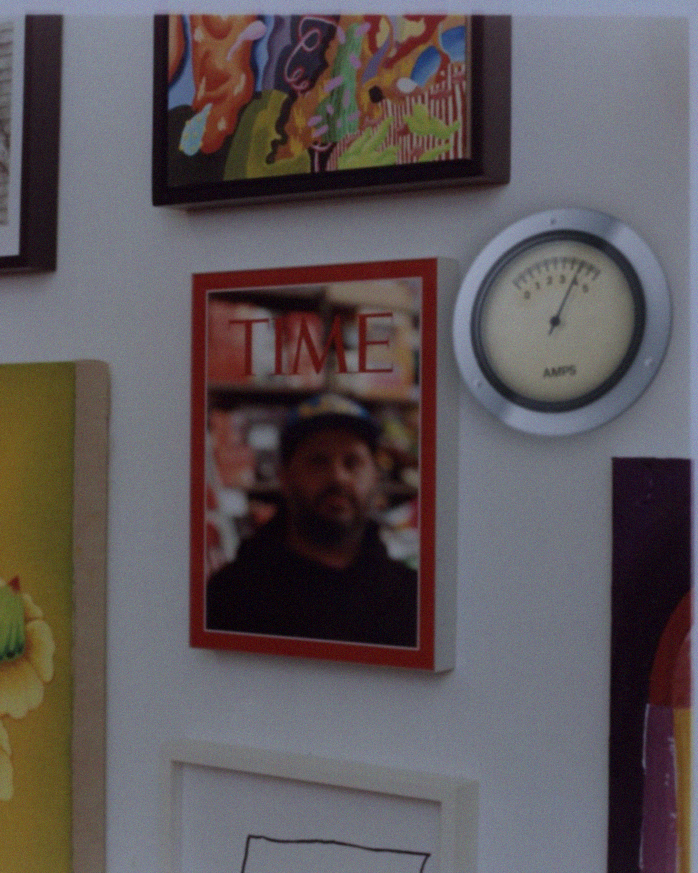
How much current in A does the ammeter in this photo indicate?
4 A
